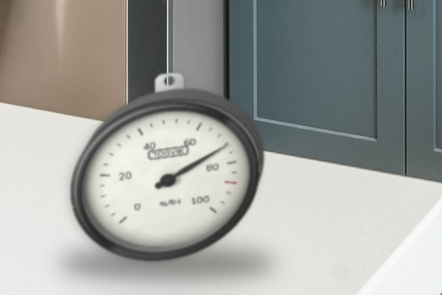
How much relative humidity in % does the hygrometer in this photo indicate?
72 %
